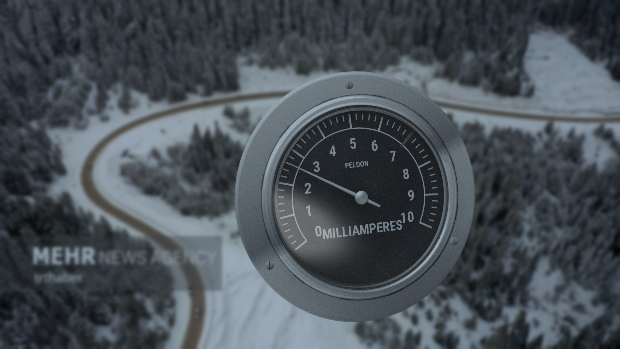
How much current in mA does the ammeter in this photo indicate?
2.6 mA
